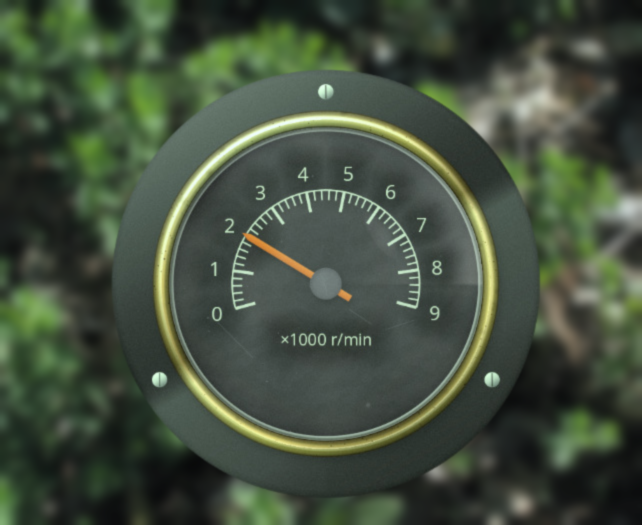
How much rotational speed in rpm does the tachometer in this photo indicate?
2000 rpm
